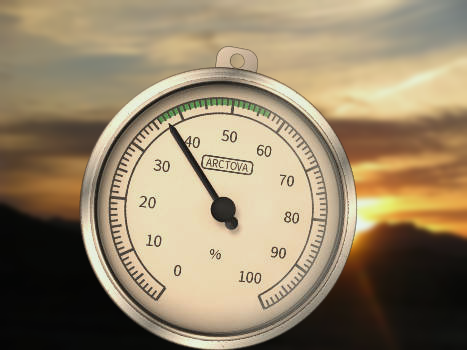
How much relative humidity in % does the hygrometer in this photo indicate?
37 %
